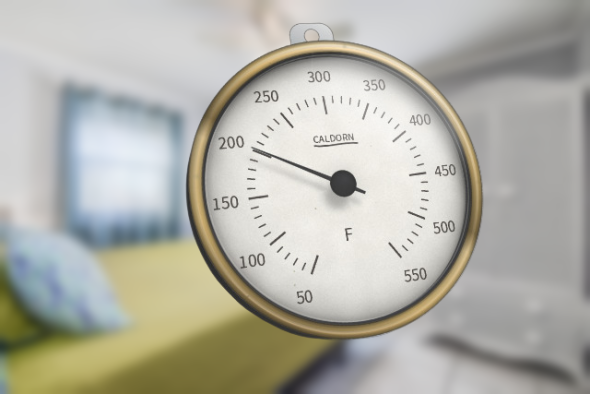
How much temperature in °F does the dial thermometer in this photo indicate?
200 °F
